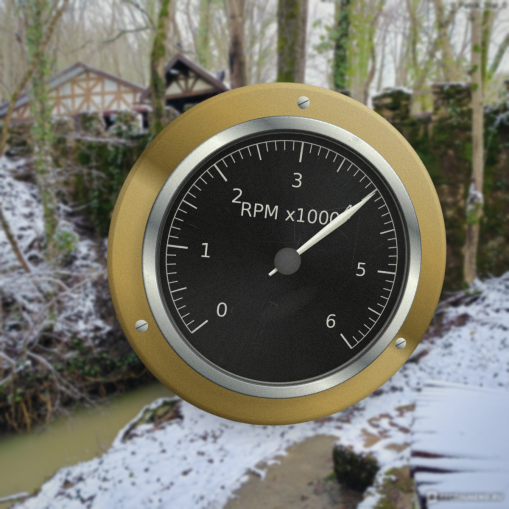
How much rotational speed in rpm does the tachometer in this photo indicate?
4000 rpm
